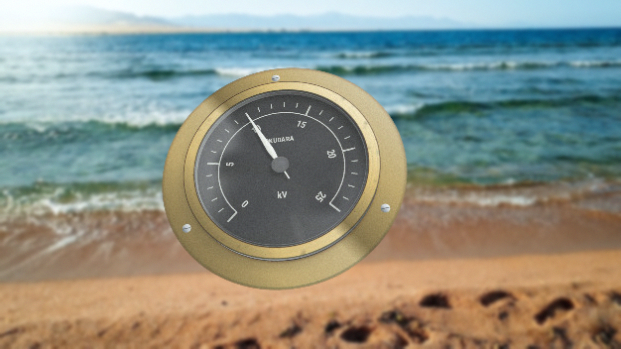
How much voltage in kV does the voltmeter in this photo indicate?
10 kV
